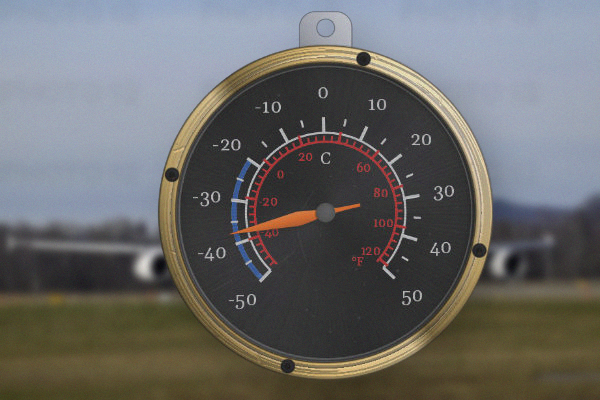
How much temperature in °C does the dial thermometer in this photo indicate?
-37.5 °C
